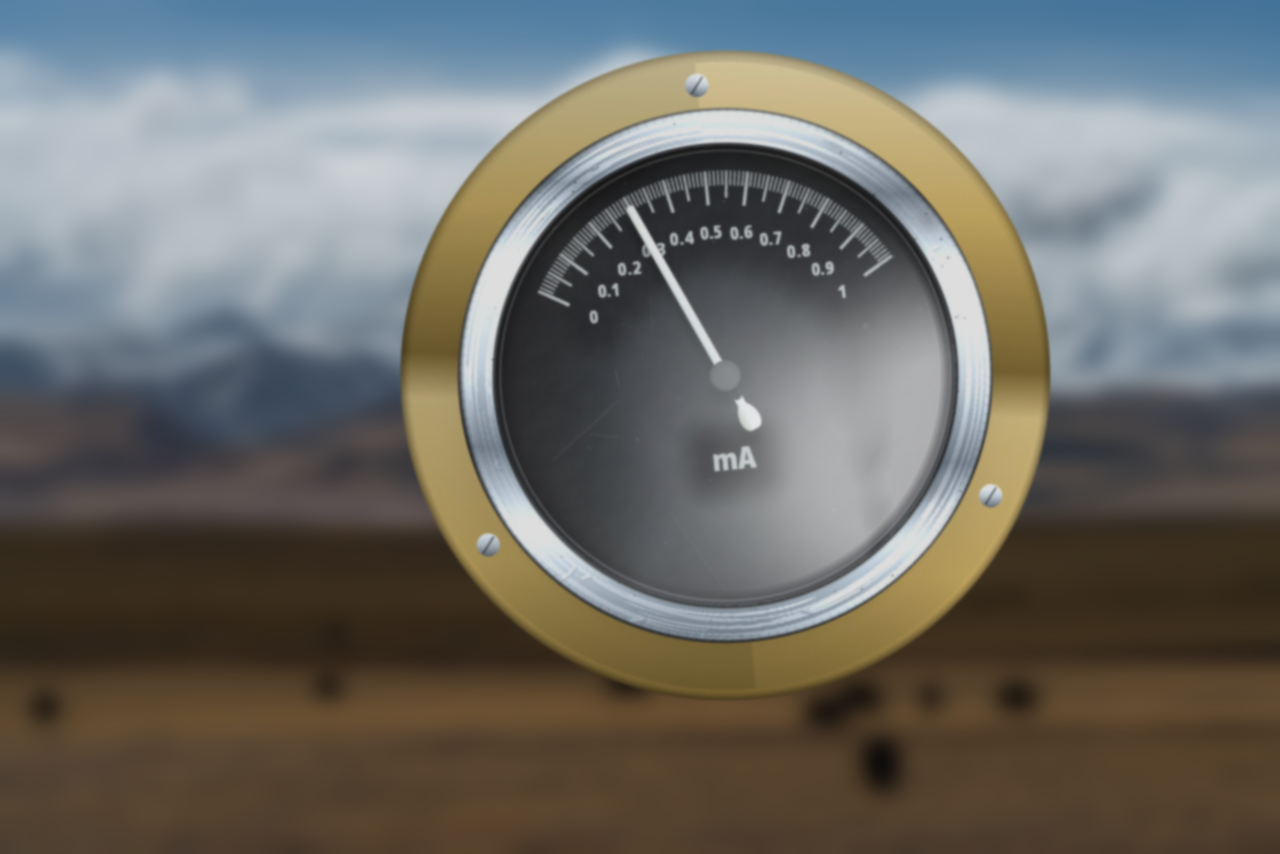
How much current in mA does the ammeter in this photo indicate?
0.3 mA
